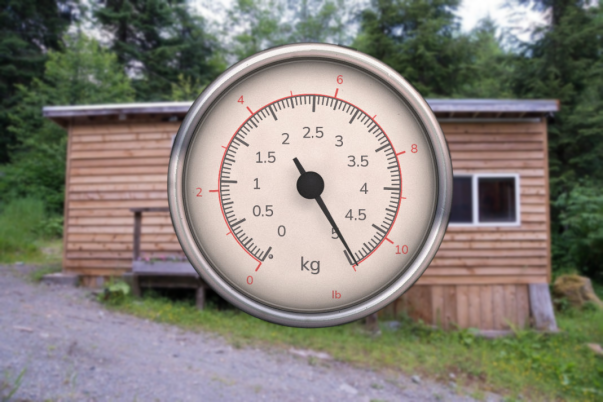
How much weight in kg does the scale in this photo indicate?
4.95 kg
